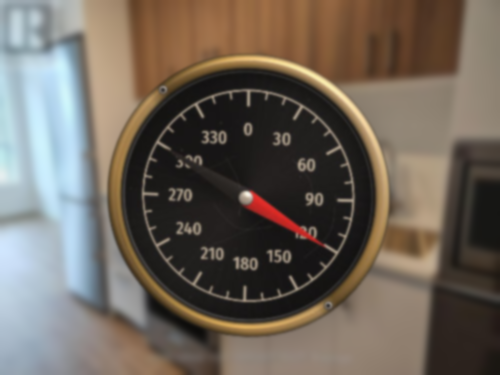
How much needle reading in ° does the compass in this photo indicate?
120 °
